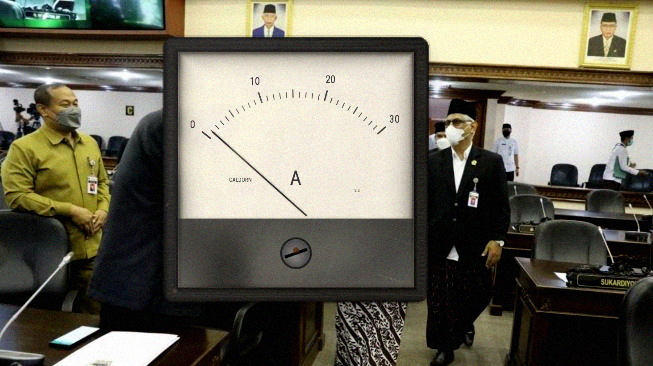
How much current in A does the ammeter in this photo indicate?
1 A
